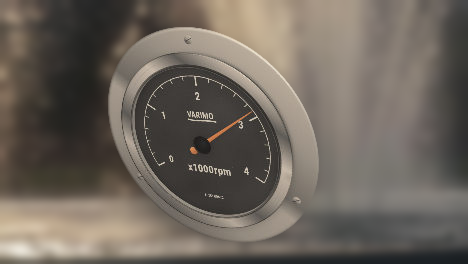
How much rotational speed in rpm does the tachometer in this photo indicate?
2900 rpm
